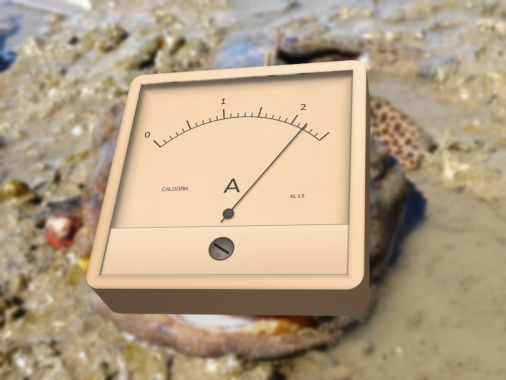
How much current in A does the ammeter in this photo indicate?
2.2 A
